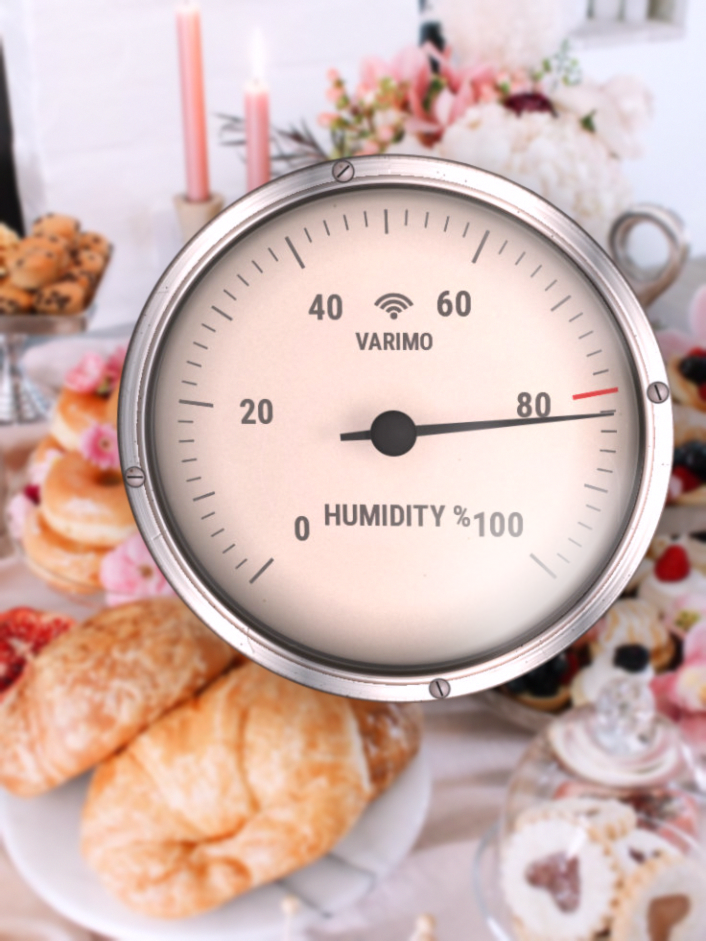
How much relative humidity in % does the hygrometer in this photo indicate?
82 %
